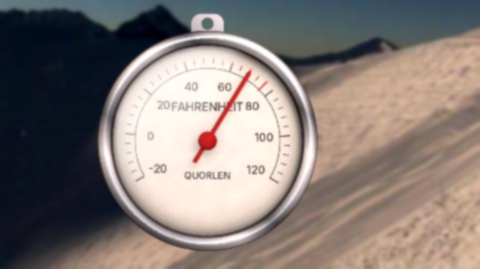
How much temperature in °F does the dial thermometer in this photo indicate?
68 °F
